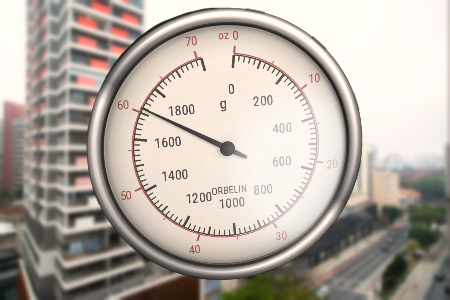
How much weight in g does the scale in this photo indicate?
1720 g
